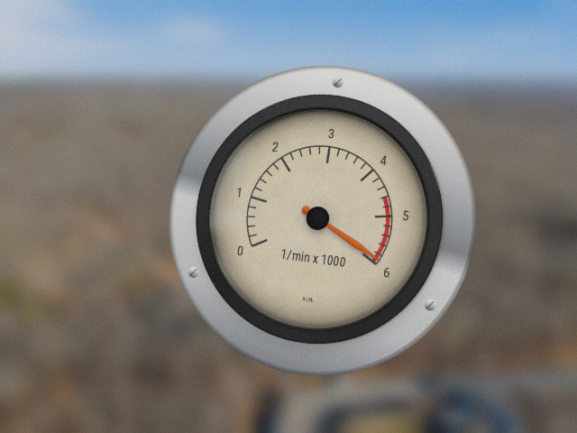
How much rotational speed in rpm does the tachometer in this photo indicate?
5900 rpm
